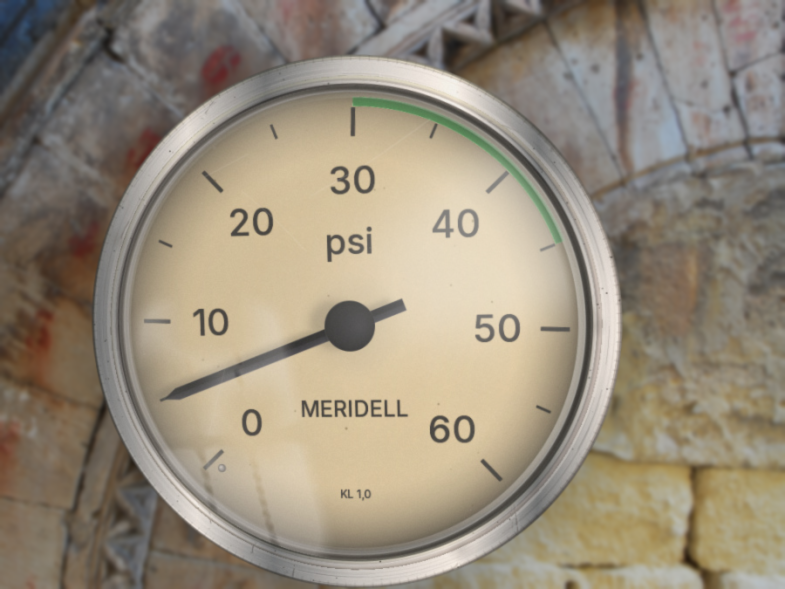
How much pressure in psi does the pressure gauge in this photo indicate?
5 psi
